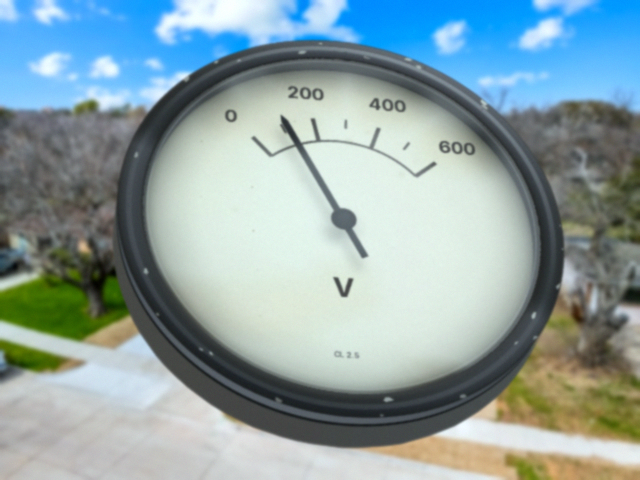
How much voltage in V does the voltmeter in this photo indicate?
100 V
